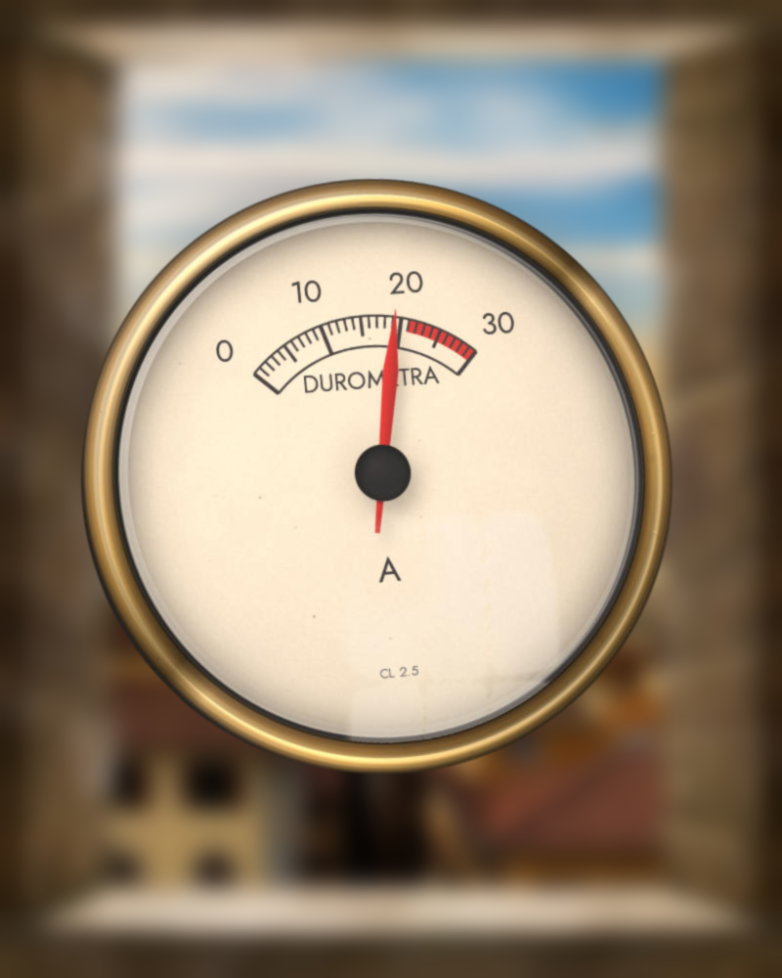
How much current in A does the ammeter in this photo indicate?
19 A
